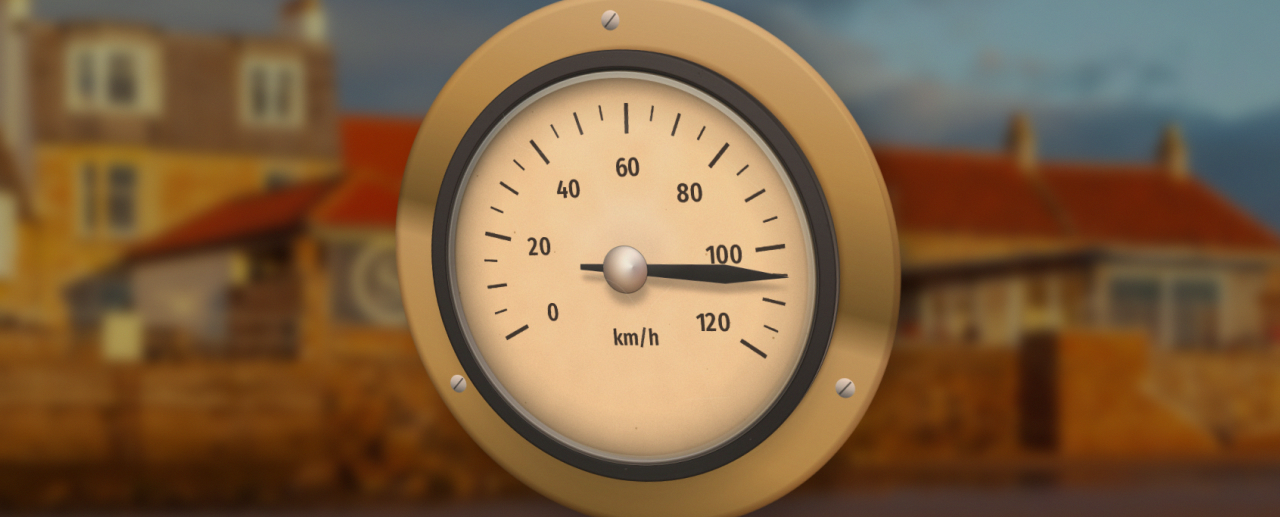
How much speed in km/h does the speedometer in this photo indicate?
105 km/h
